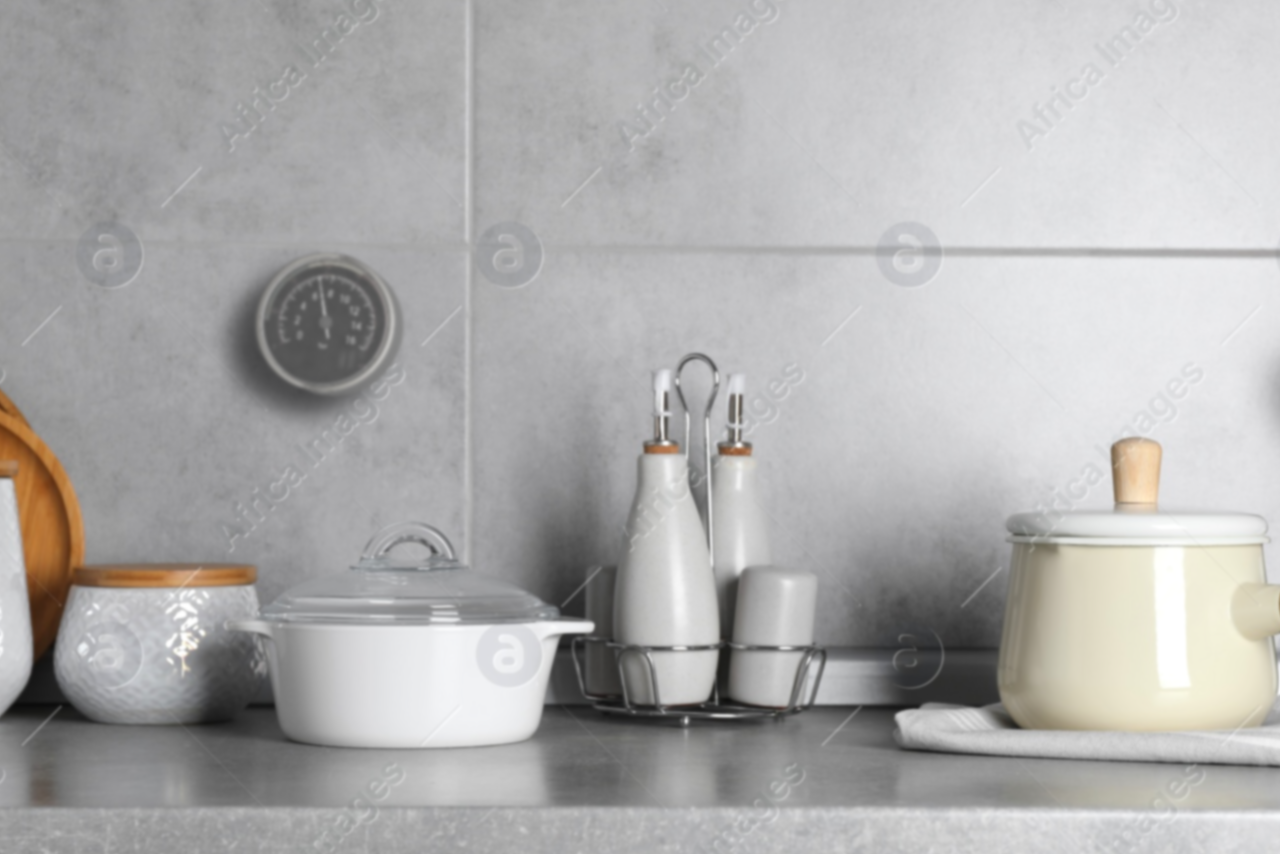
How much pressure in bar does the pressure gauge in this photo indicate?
7 bar
